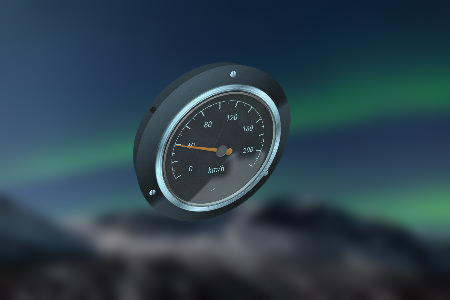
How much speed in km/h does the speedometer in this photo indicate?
40 km/h
